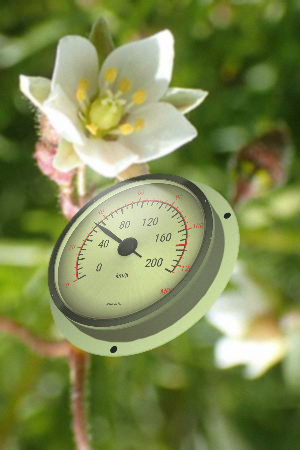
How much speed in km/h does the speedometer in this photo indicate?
55 km/h
